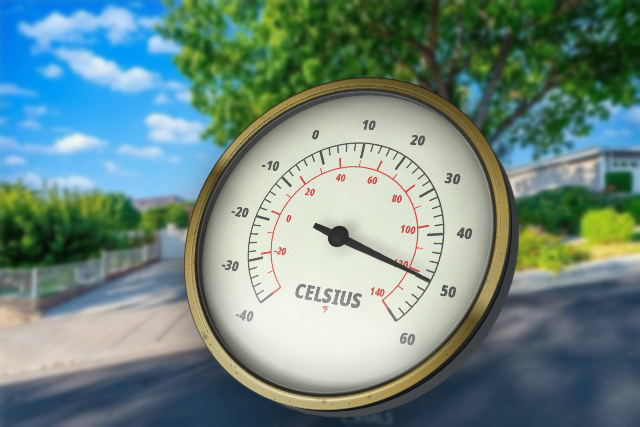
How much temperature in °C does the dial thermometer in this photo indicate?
50 °C
